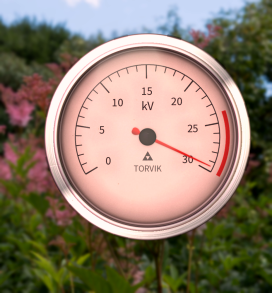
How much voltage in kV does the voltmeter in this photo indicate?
29.5 kV
